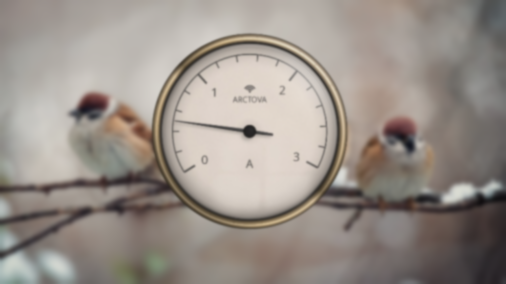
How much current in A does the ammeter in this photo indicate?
0.5 A
